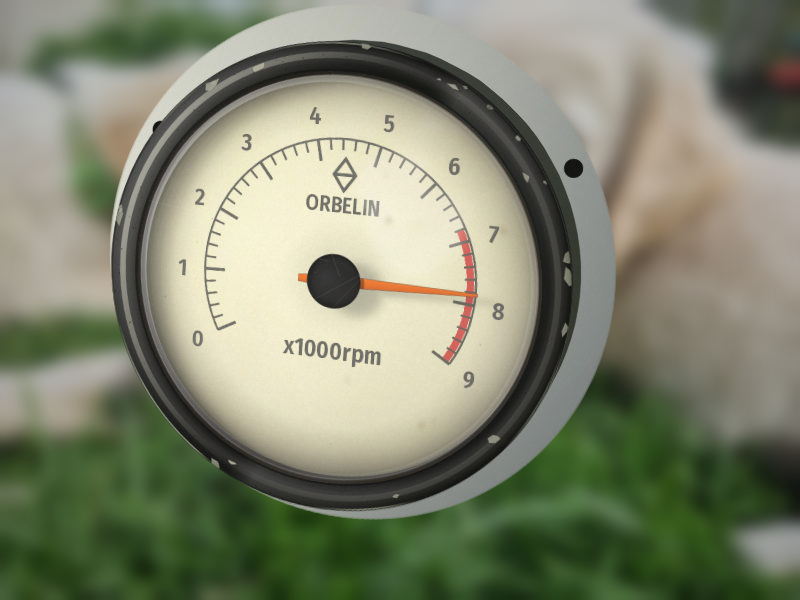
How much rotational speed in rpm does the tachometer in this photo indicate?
7800 rpm
